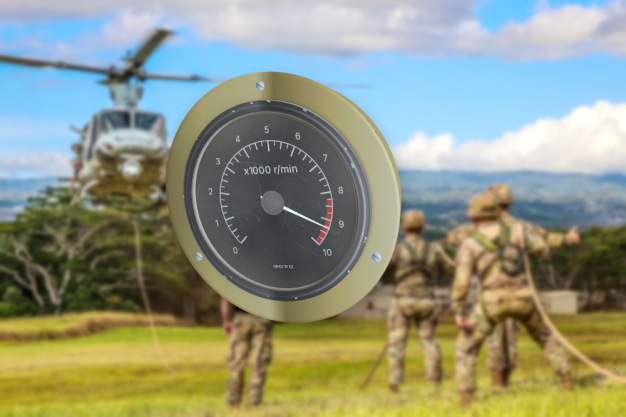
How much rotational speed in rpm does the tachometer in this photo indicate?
9250 rpm
